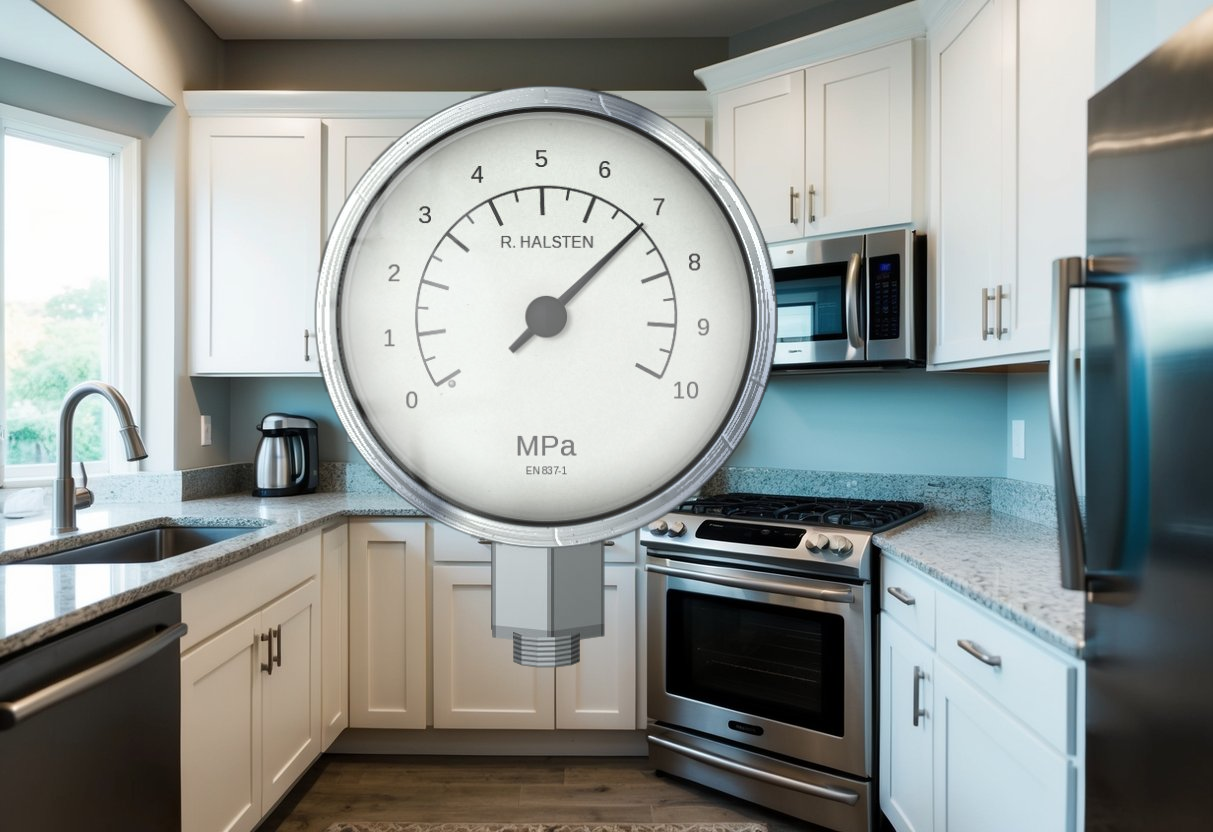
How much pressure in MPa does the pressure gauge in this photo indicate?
7 MPa
